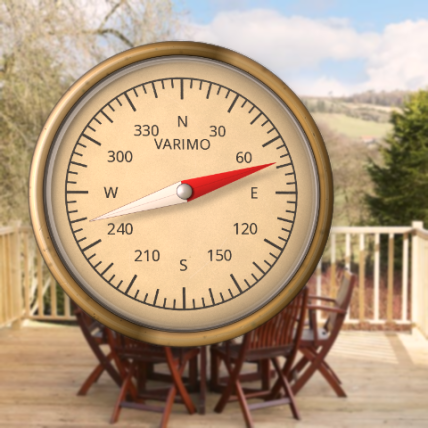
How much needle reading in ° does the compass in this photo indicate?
72.5 °
